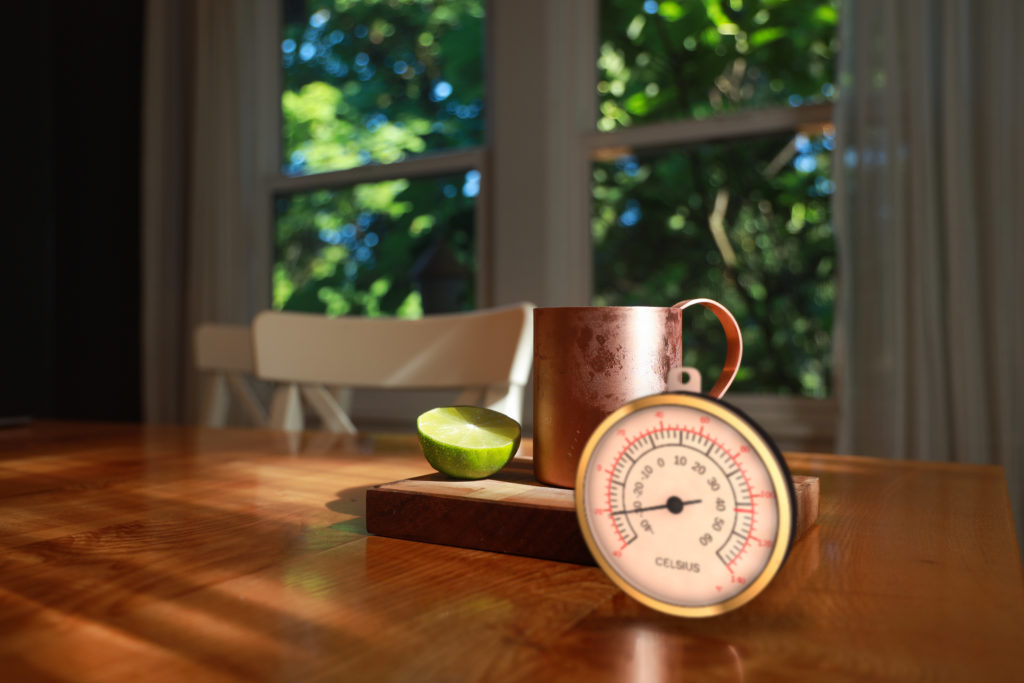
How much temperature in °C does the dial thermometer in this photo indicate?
-30 °C
